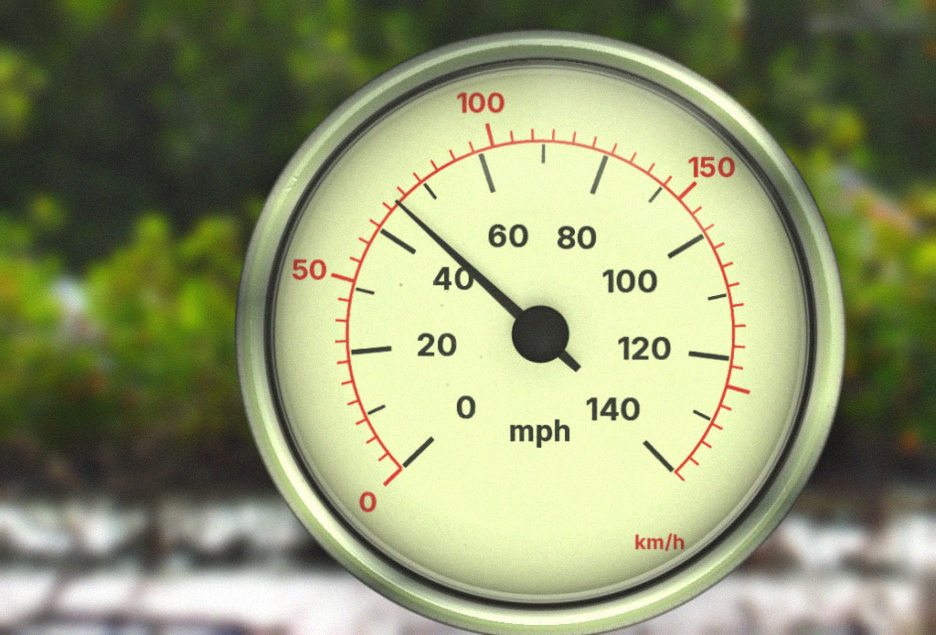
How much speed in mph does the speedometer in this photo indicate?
45 mph
